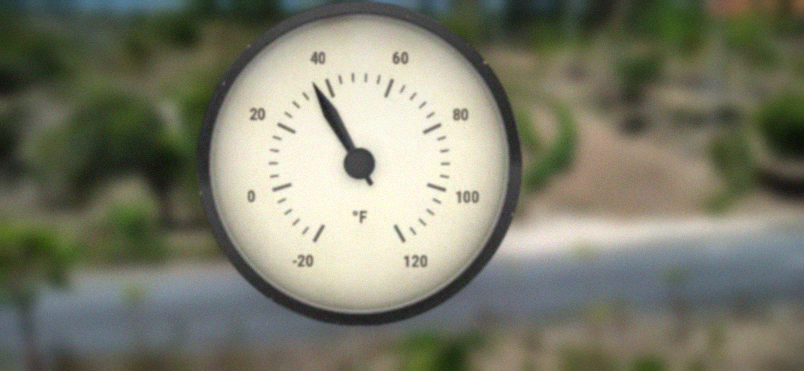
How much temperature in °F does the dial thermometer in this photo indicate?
36 °F
